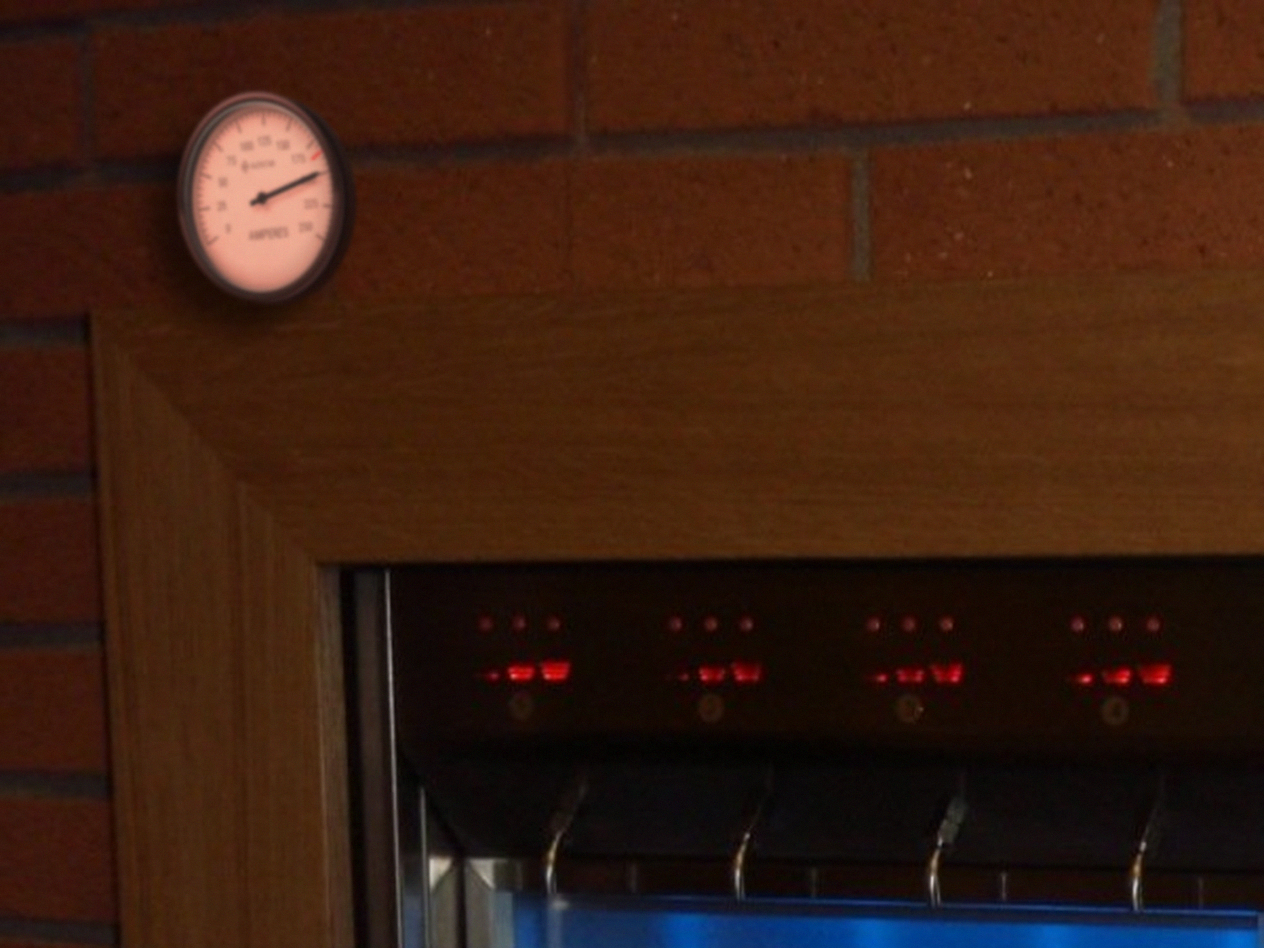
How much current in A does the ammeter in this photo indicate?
200 A
